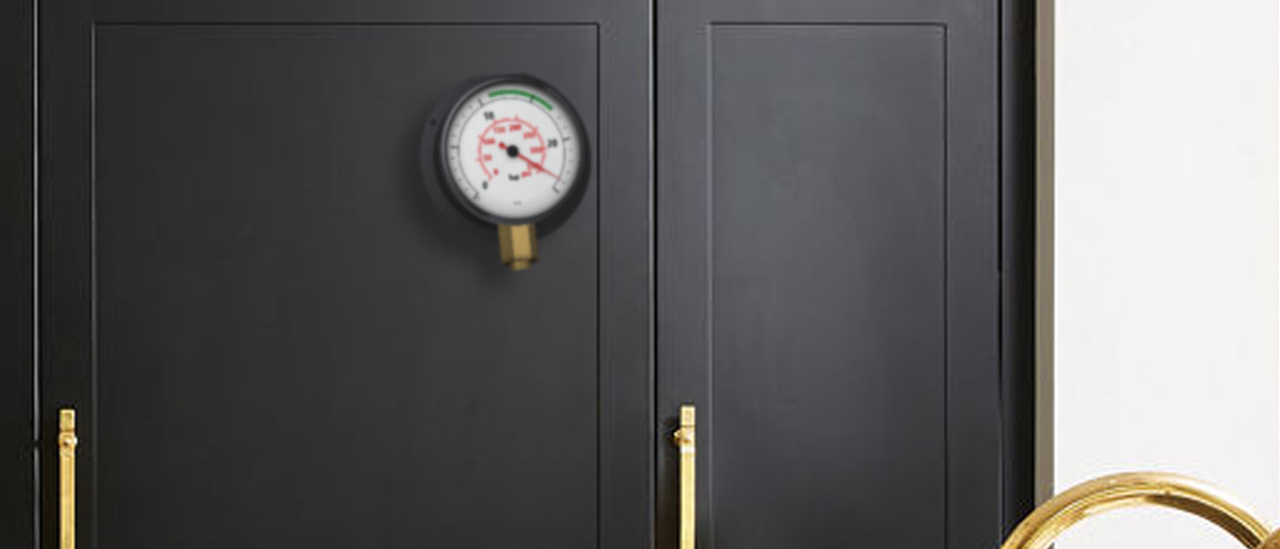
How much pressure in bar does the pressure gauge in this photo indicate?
24 bar
